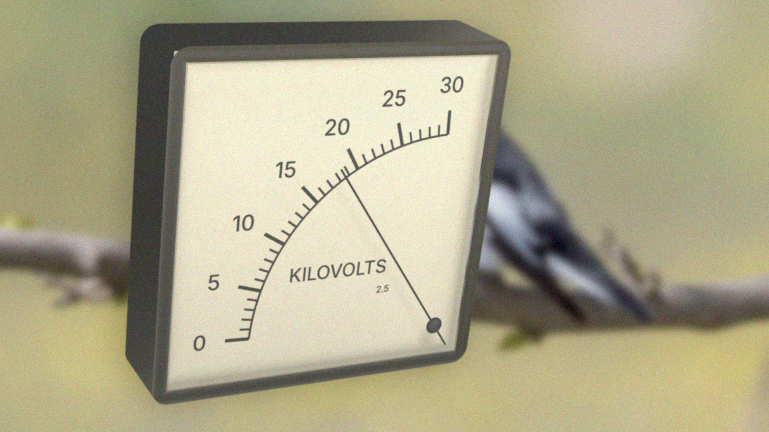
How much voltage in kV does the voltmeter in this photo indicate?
18.5 kV
